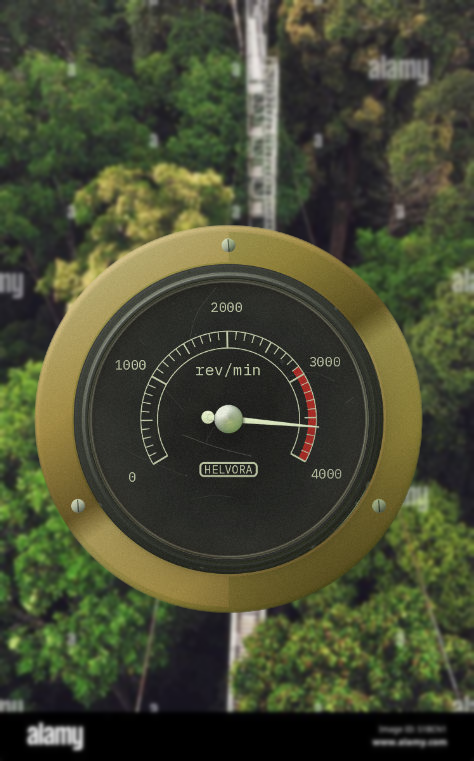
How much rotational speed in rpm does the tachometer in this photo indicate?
3600 rpm
